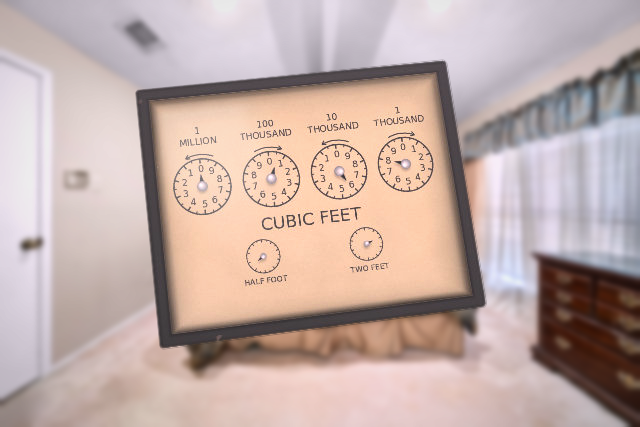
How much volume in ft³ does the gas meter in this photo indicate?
5800 ft³
